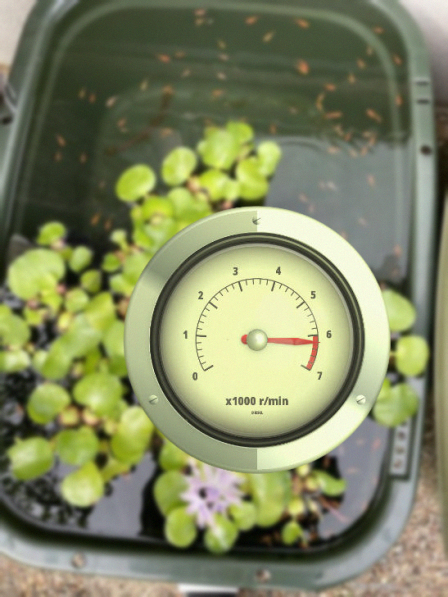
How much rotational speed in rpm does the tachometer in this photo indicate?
6200 rpm
